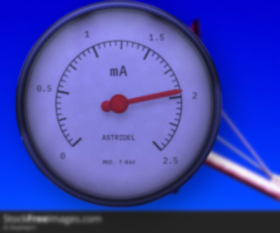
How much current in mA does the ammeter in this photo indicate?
1.95 mA
